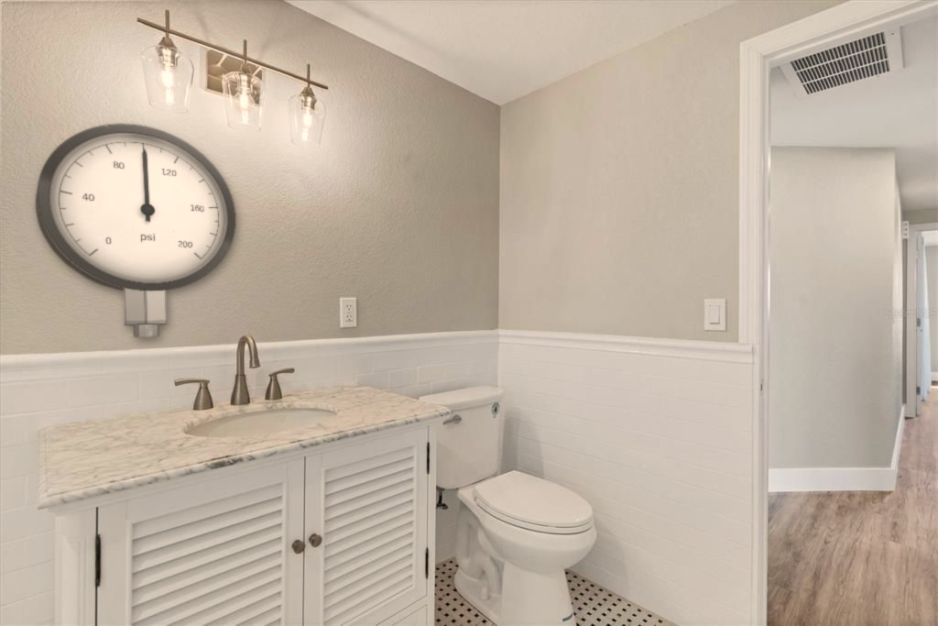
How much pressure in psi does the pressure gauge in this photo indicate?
100 psi
